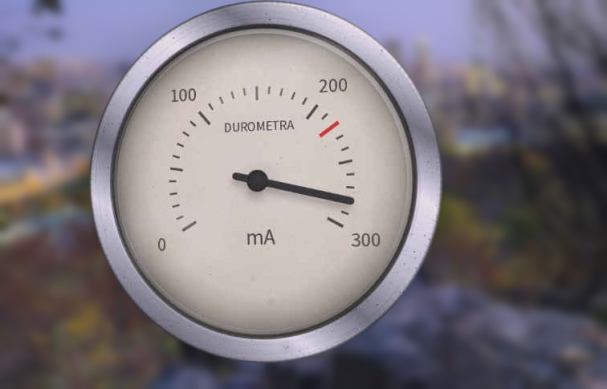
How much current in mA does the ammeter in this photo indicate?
280 mA
